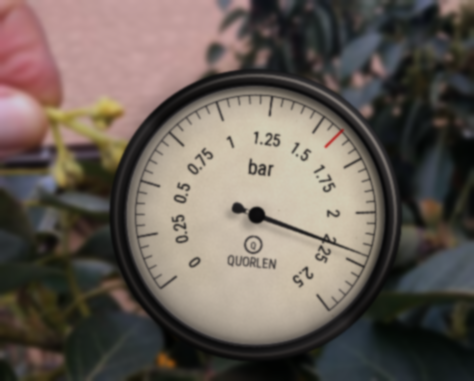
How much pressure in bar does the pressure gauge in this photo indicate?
2.2 bar
